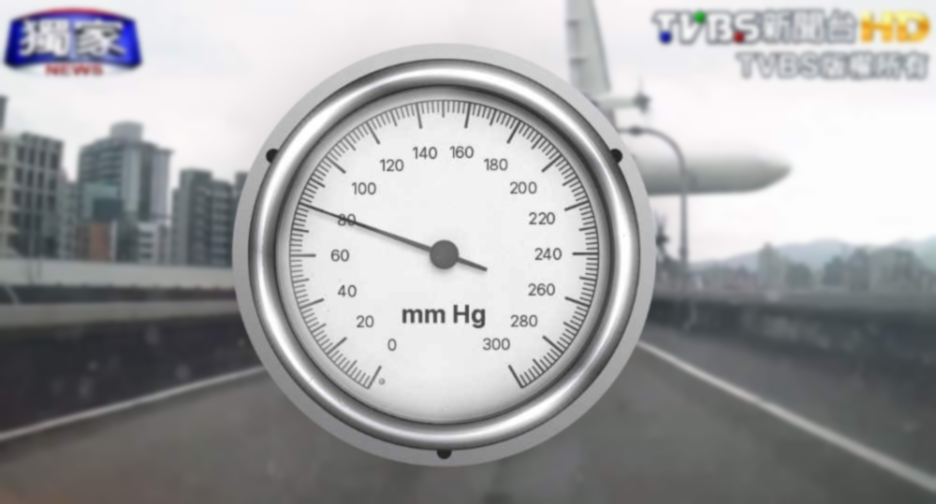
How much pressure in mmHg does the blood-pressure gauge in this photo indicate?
80 mmHg
